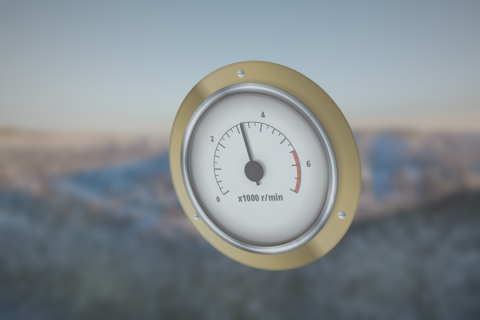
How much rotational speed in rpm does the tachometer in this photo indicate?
3250 rpm
